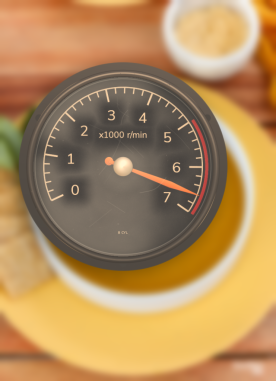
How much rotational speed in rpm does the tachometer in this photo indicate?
6600 rpm
